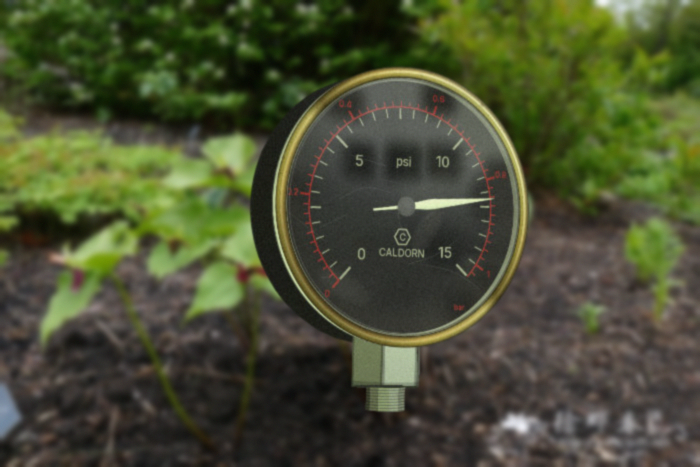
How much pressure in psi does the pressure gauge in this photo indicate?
12.25 psi
